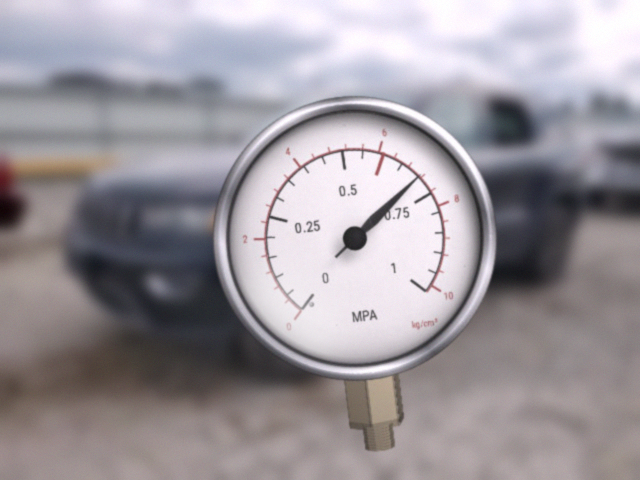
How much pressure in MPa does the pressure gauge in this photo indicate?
0.7 MPa
